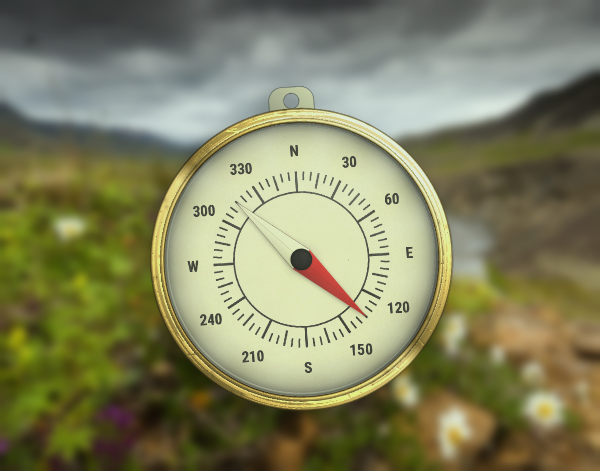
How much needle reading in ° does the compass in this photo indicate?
135 °
